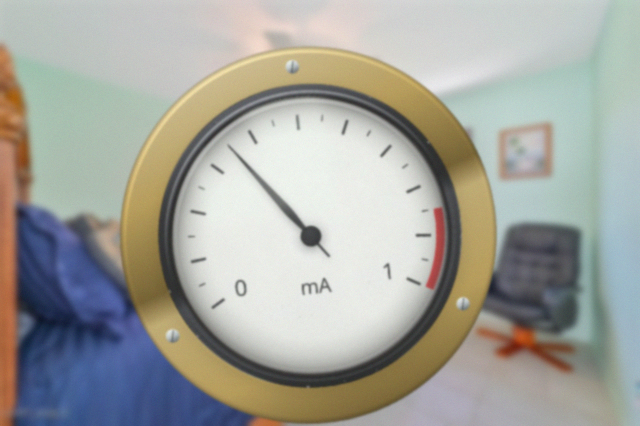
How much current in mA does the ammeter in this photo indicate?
0.35 mA
